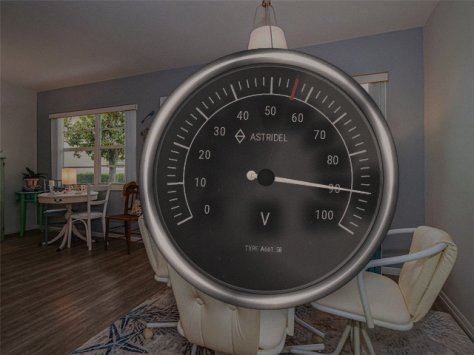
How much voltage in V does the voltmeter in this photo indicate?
90 V
